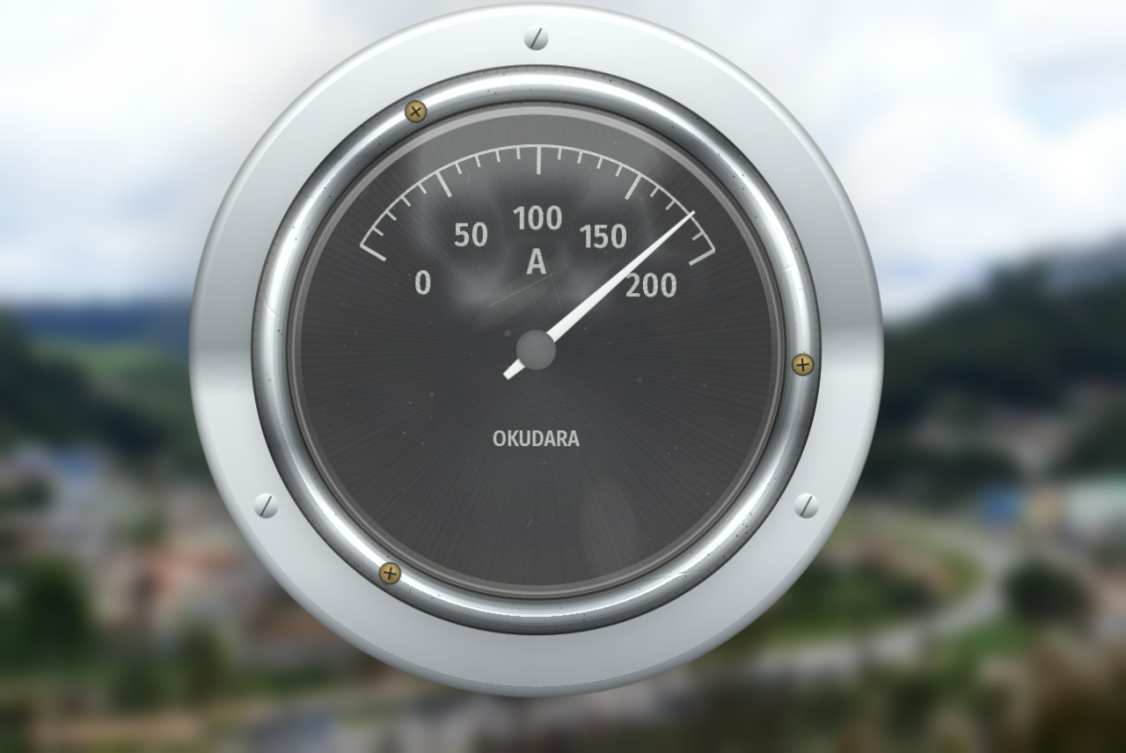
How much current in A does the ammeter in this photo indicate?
180 A
